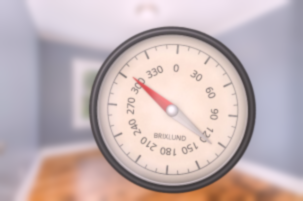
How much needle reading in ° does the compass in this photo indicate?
305 °
